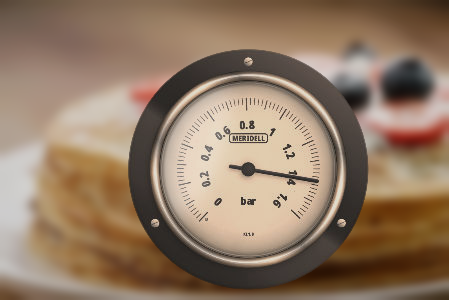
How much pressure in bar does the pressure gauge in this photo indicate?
1.4 bar
